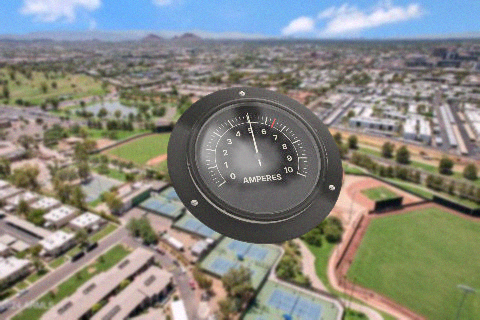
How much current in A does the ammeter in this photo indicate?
5 A
